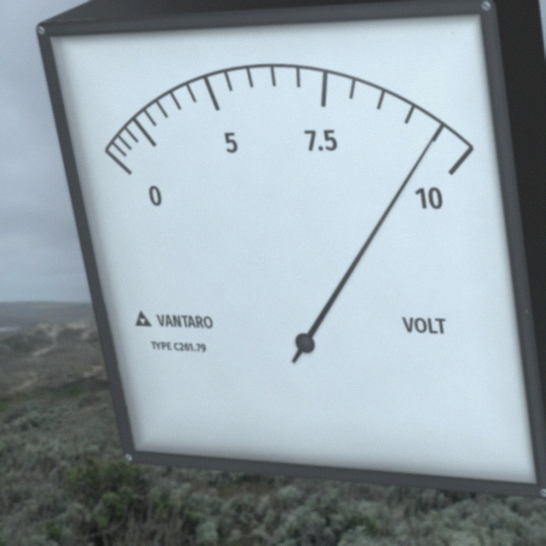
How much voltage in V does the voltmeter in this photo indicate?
9.5 V
